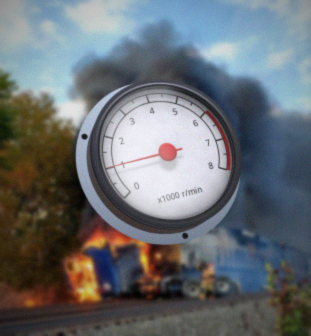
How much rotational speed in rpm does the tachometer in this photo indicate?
1000 rpm
